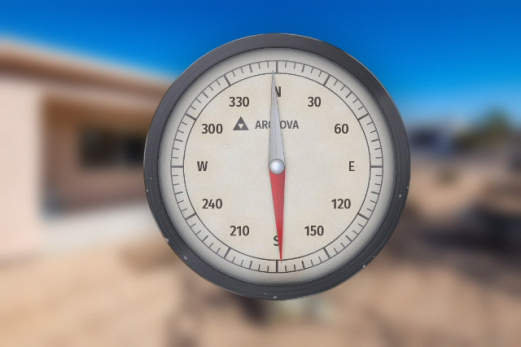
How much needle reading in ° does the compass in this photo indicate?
177.5 °
